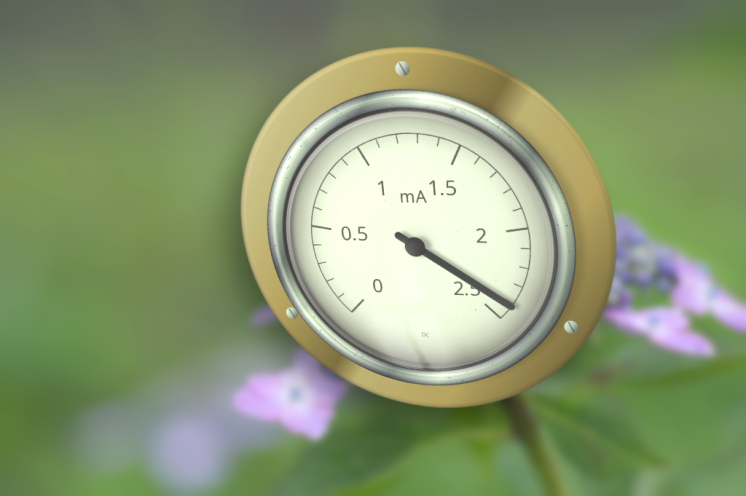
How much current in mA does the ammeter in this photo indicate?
2.4 mA
